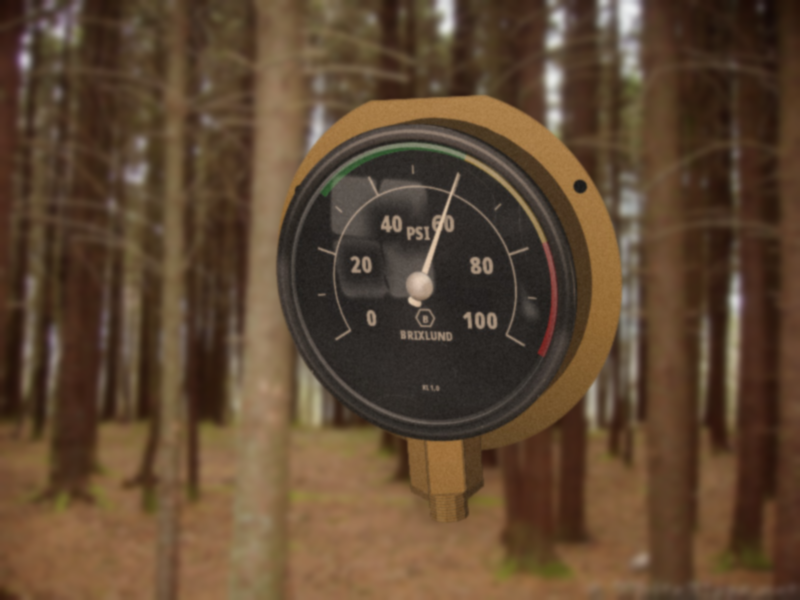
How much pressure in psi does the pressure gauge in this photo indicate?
60 psi
